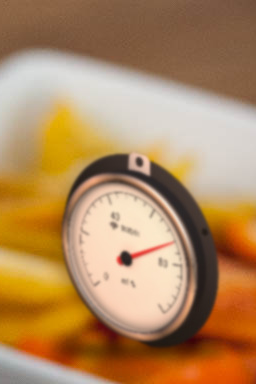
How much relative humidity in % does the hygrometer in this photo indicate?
72 %
